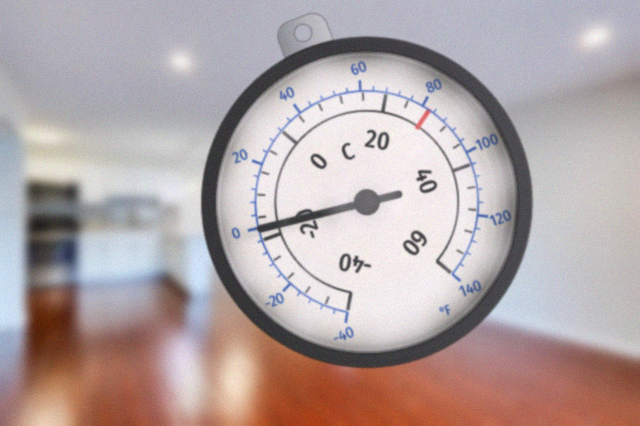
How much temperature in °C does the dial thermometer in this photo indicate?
-18 °C
